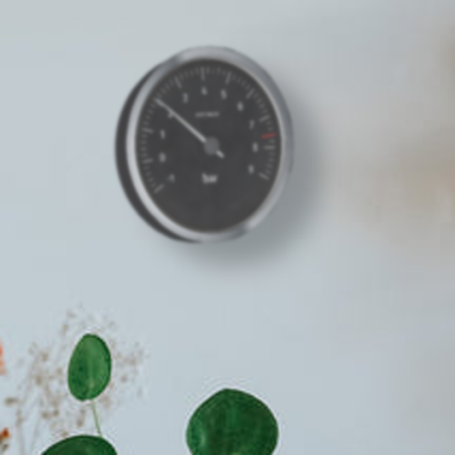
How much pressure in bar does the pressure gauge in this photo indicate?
2 bar
